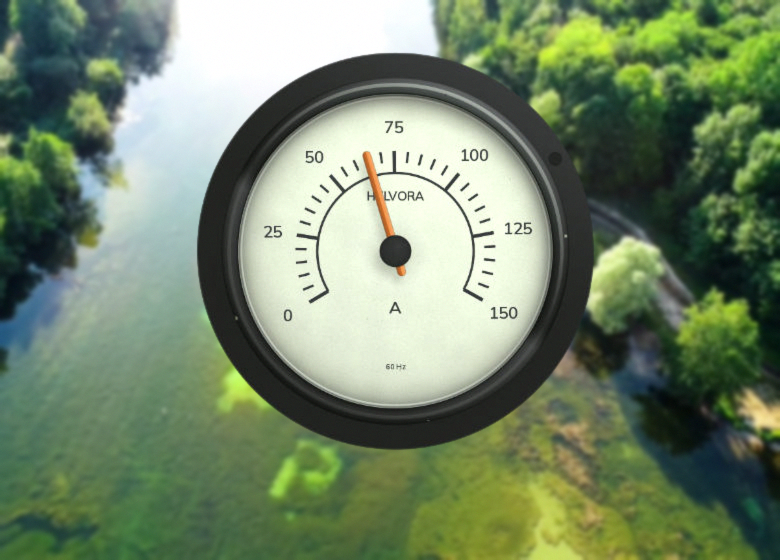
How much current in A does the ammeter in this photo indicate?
65 A
